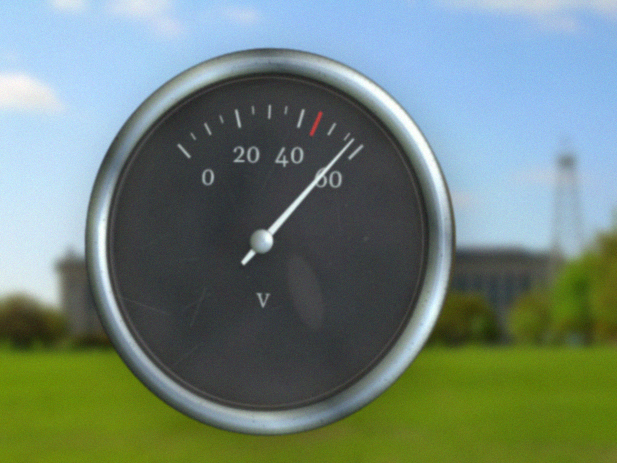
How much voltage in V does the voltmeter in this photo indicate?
57.5 V
